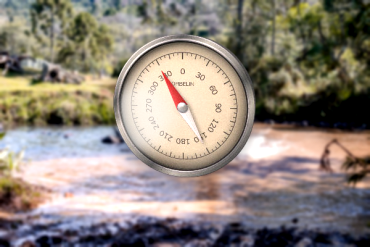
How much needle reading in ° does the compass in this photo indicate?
330 °
